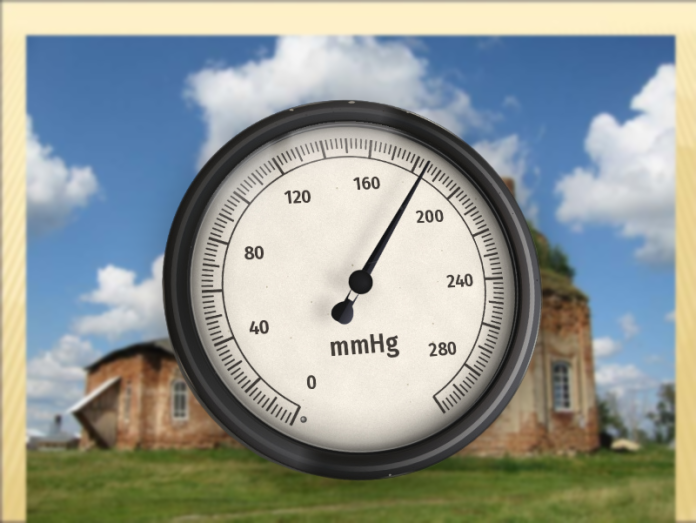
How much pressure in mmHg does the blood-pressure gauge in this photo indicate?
184 mmHg
